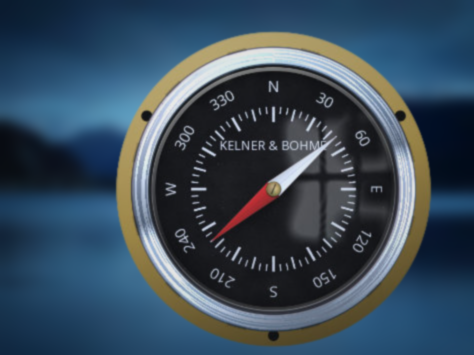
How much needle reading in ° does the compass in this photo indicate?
230 °
